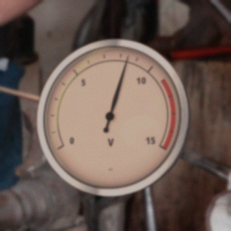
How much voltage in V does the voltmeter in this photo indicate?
8.5 V
